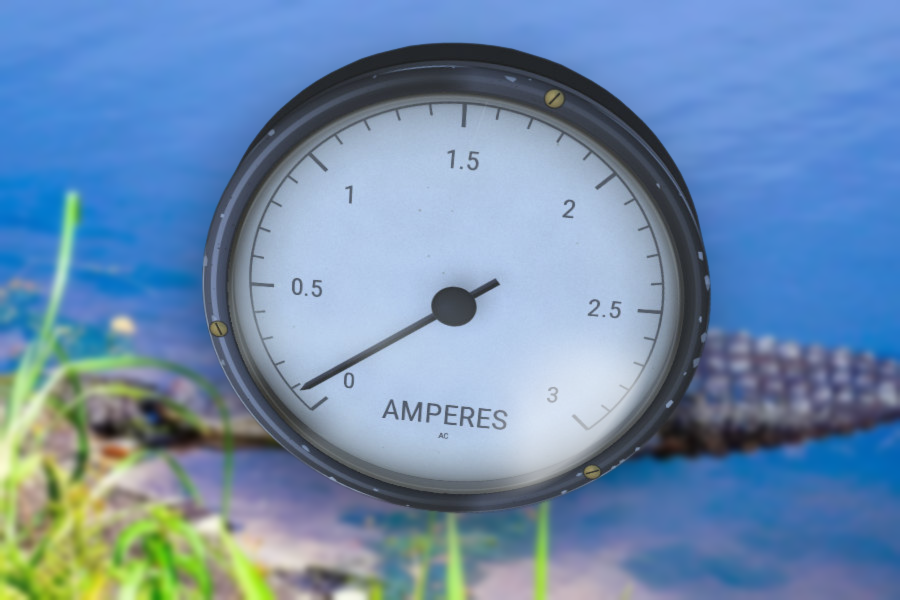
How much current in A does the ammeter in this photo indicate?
0.1 A
